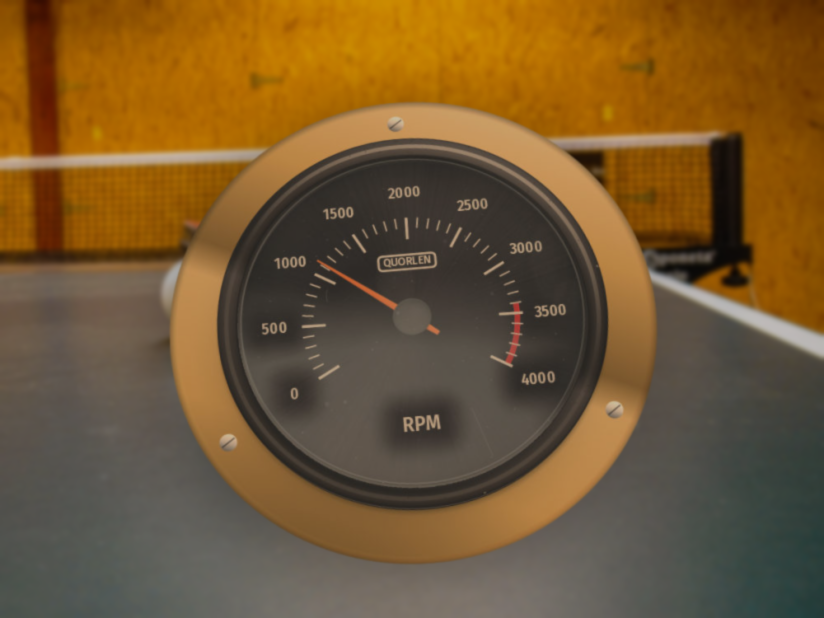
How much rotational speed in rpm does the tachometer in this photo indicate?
1100 rpm
